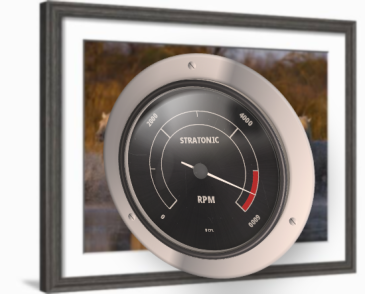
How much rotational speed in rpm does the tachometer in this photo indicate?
5500 rpm
